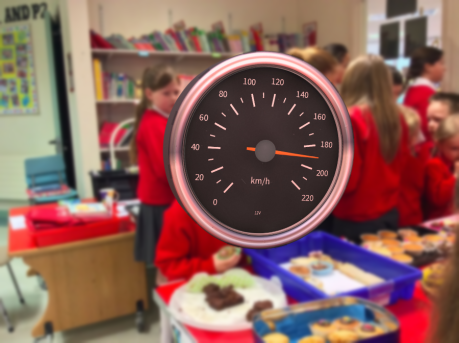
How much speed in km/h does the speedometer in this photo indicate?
190 km/h
